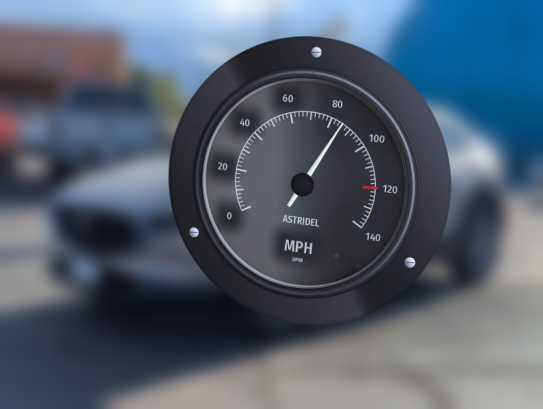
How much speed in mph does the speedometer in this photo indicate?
86 mph
